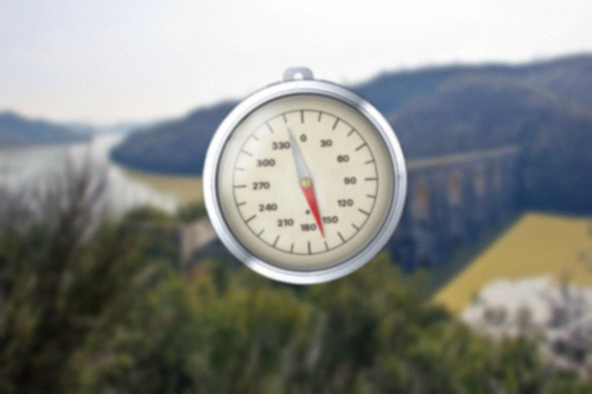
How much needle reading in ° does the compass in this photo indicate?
165 °
